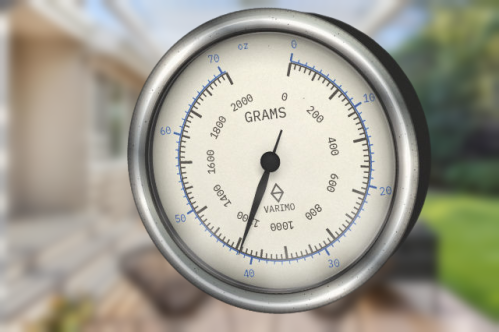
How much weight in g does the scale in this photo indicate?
1180 g
